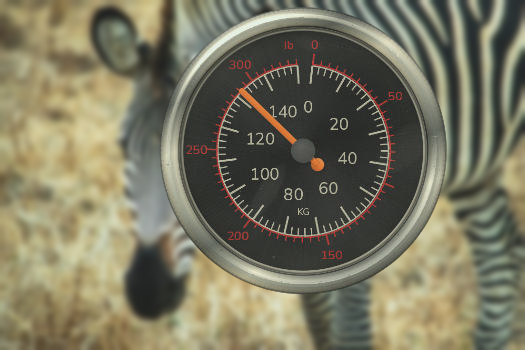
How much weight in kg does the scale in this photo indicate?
132 kg
